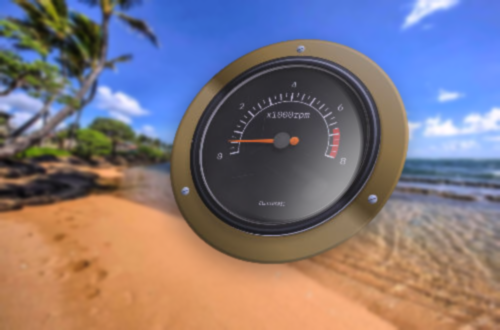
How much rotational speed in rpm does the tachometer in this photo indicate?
500 rpm
